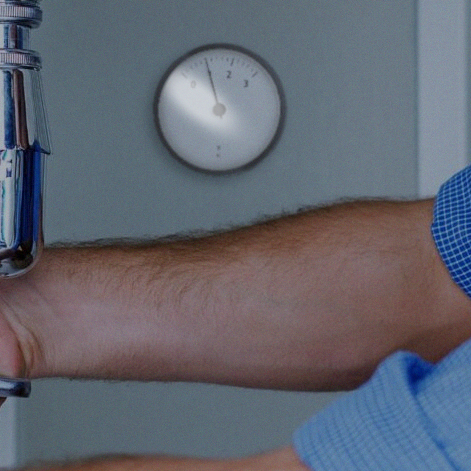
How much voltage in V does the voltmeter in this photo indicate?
1 V
